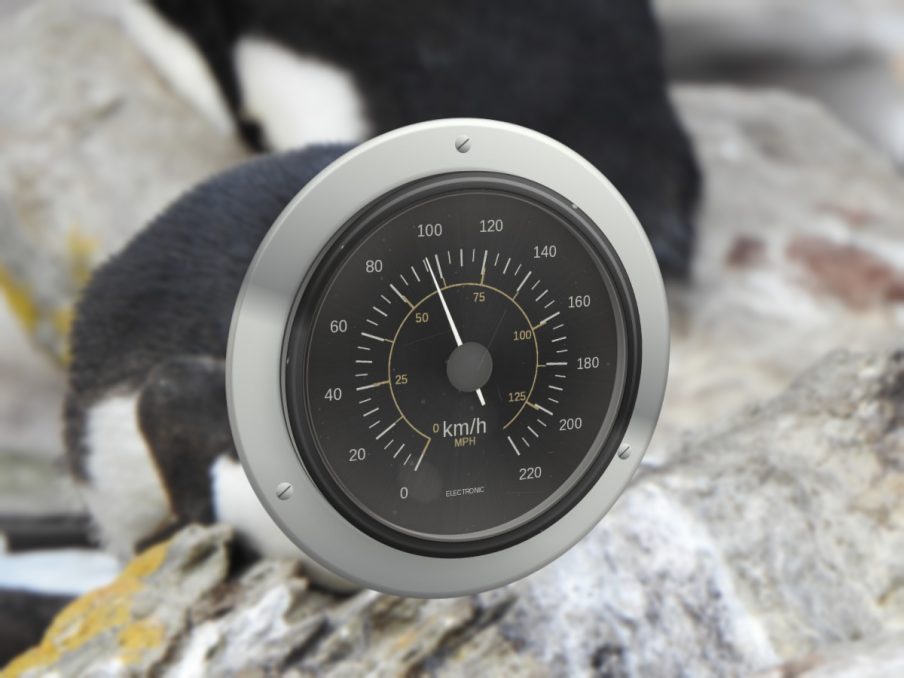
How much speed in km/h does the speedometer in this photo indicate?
95 km/h
